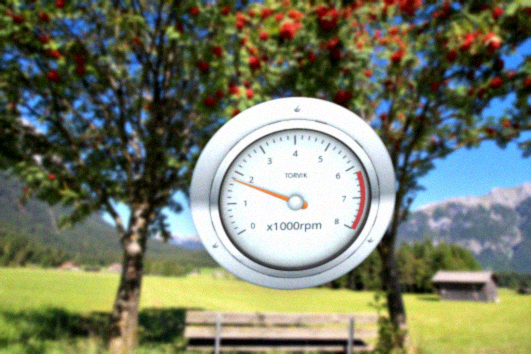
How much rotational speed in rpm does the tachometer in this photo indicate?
1800 rpm
